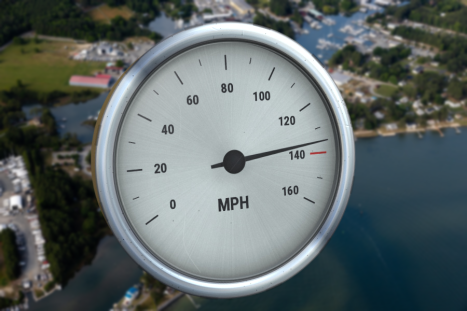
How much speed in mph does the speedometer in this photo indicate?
135 mph
